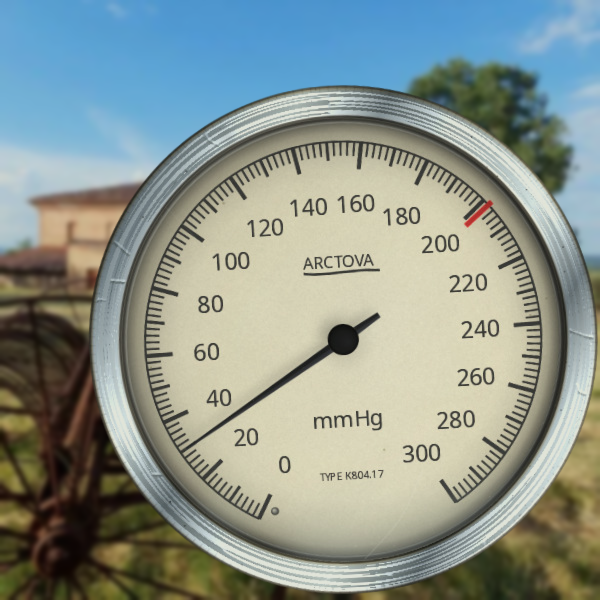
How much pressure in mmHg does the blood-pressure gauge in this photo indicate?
30 mmHg
